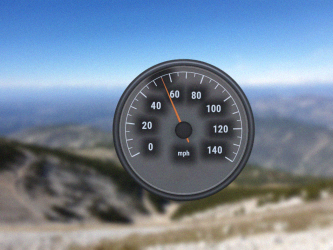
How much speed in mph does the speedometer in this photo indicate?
55 mph
